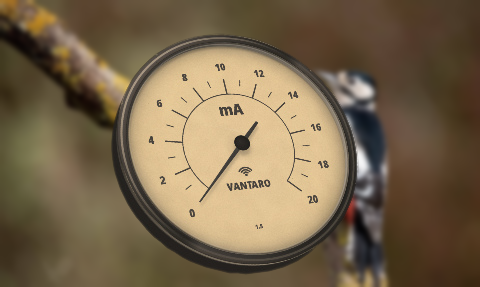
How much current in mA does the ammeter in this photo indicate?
0 mA
